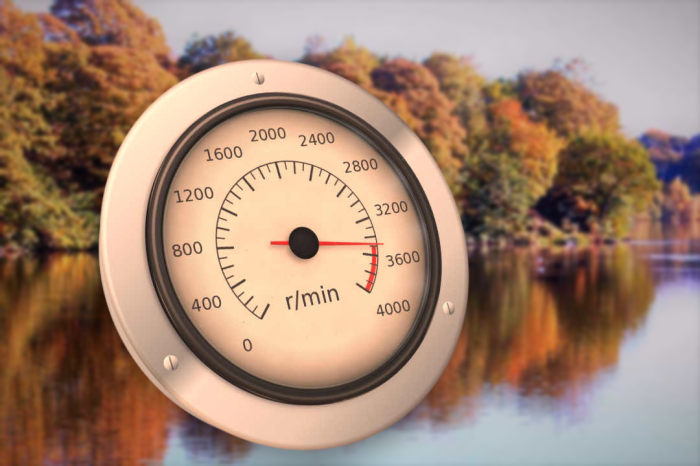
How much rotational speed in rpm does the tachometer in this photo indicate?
3500 rpm
